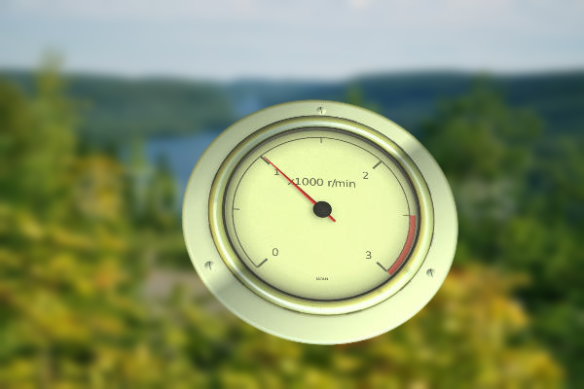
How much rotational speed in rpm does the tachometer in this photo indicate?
1000 rpm
